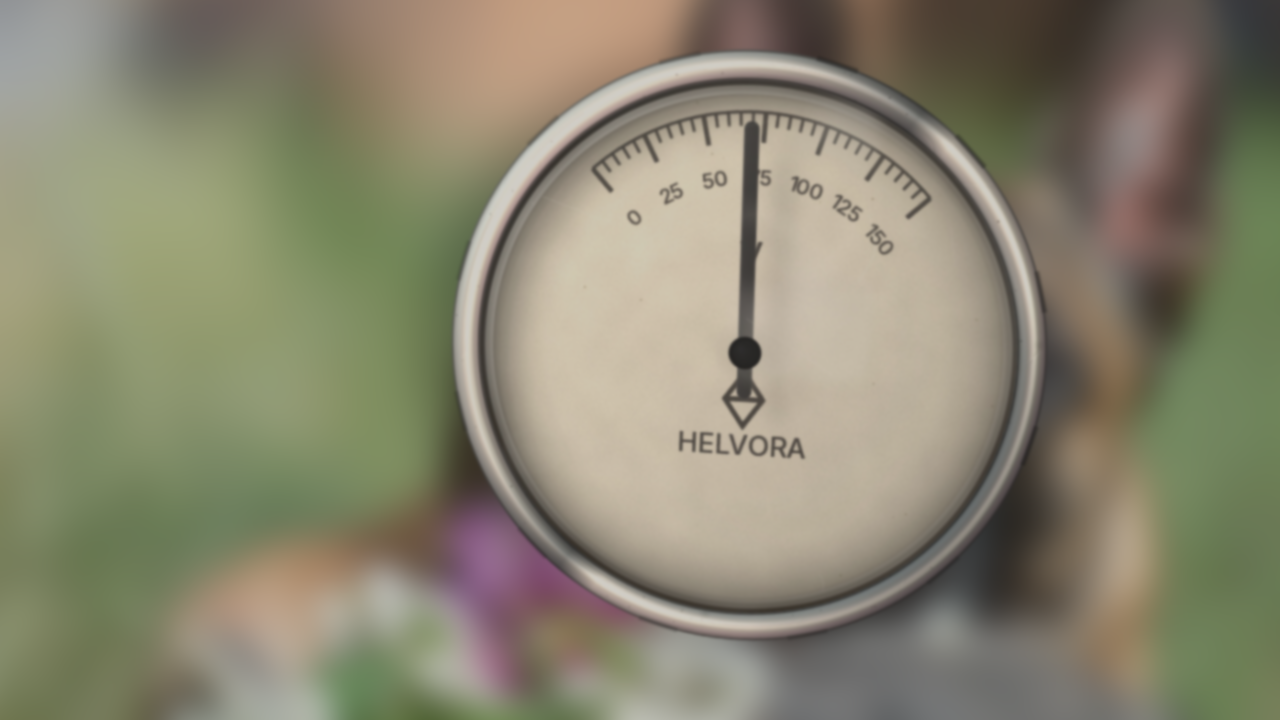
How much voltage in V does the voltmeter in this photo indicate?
70 V
